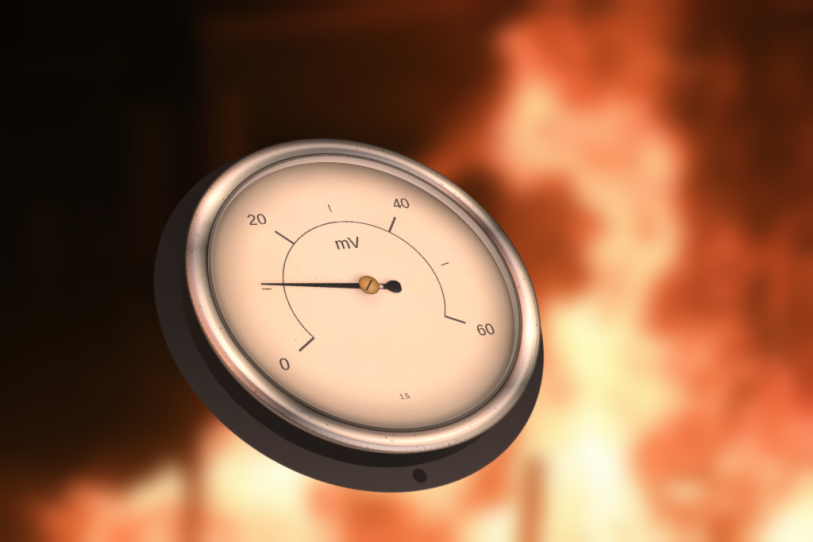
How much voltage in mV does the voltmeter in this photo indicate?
10 mV
